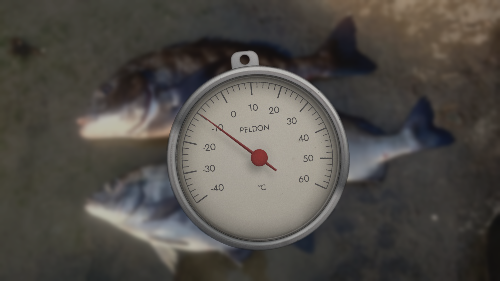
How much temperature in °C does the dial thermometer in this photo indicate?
-10 °C
